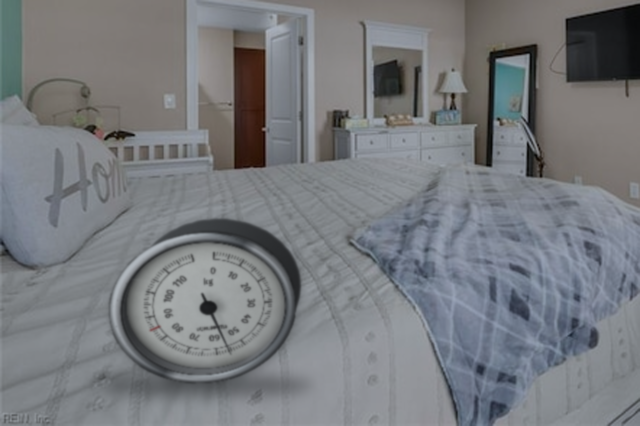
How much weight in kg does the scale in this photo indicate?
55 kg
